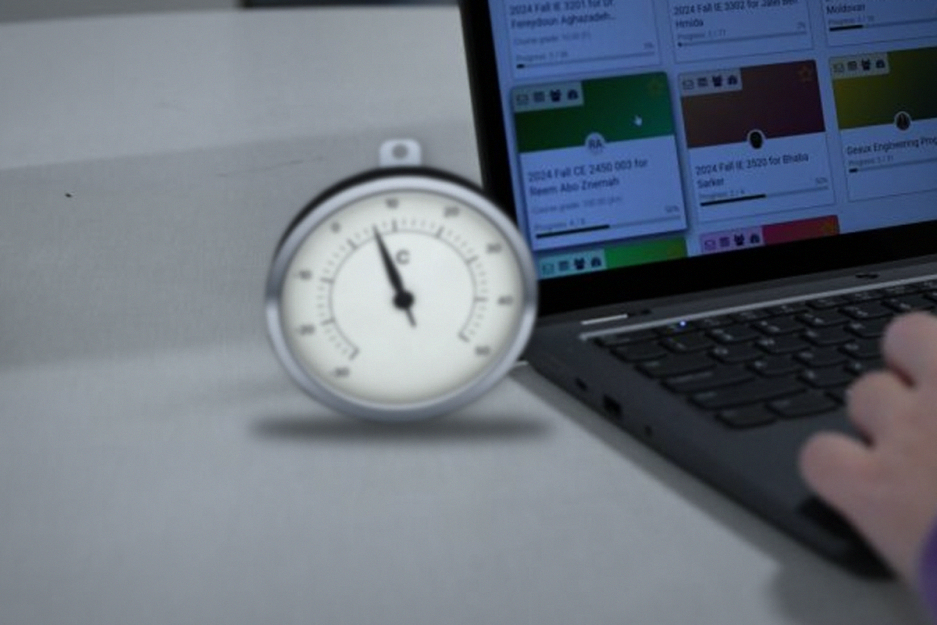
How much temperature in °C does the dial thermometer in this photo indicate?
6 °C
